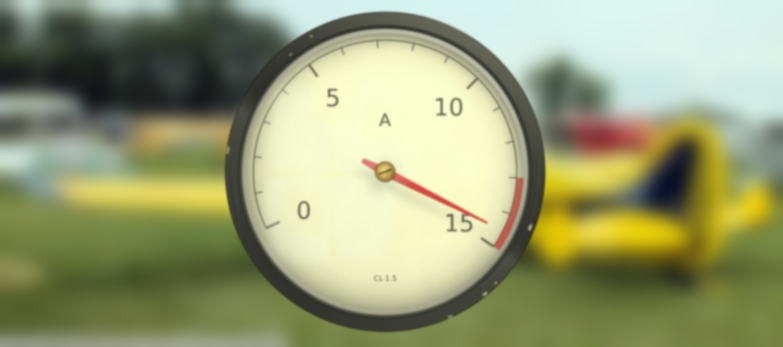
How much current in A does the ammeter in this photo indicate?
14.5 A
